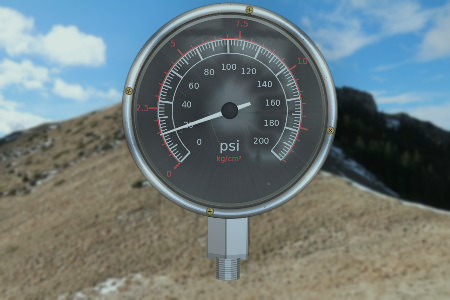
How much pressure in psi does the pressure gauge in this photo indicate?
20 psi
